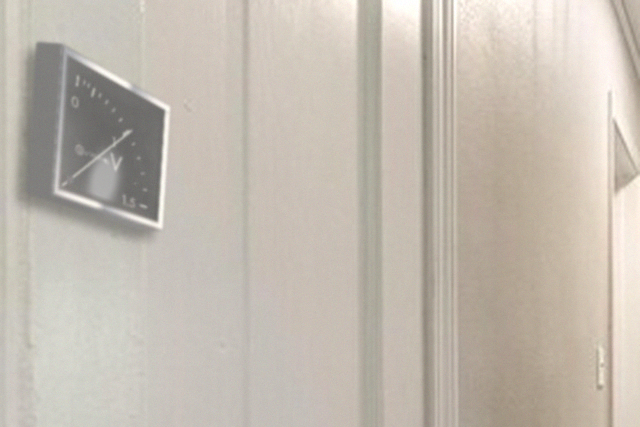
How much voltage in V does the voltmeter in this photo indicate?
1 V
